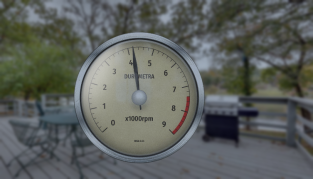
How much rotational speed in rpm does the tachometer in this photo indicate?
4200 rpm
